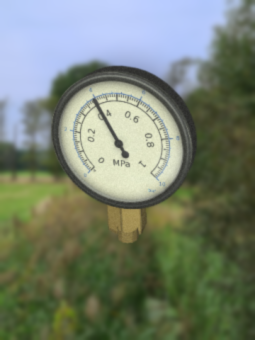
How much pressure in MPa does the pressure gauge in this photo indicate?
0.4 MPa
